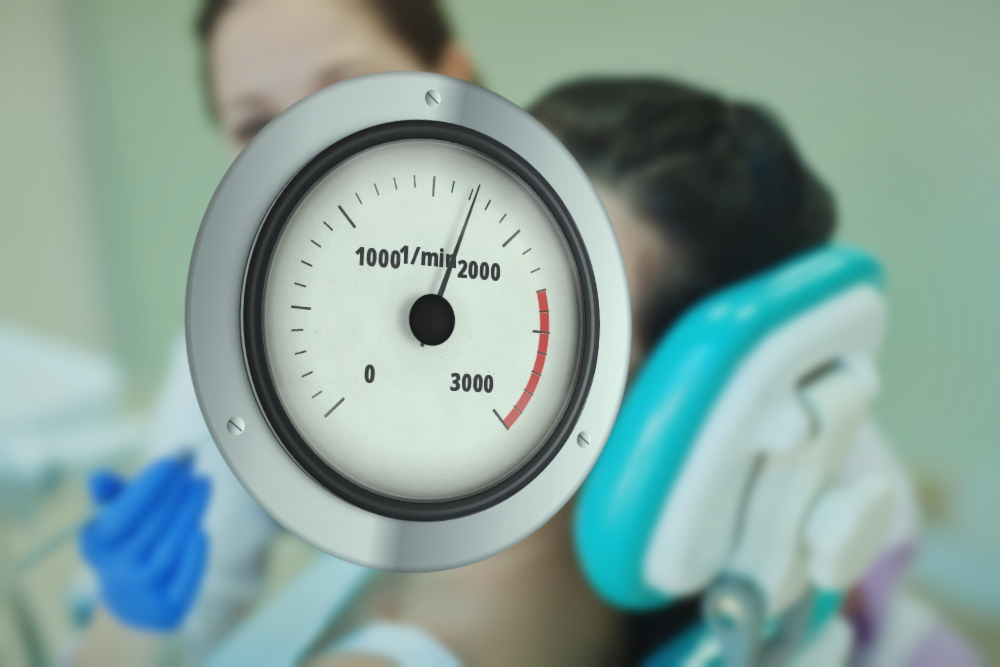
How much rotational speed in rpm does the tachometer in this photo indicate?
1700 rpm
